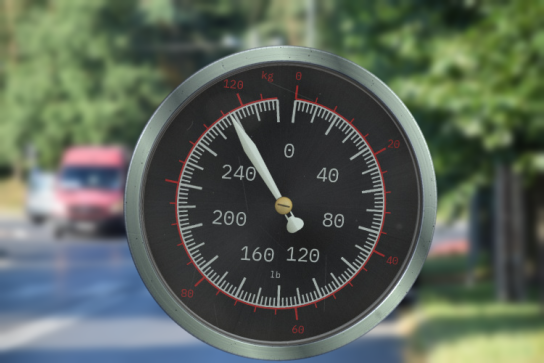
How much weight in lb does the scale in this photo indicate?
258 lb
